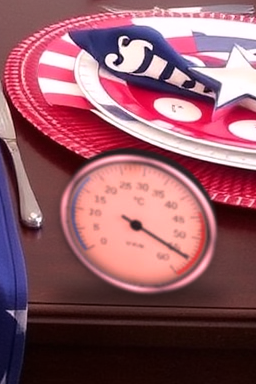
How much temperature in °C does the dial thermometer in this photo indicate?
55 °C
